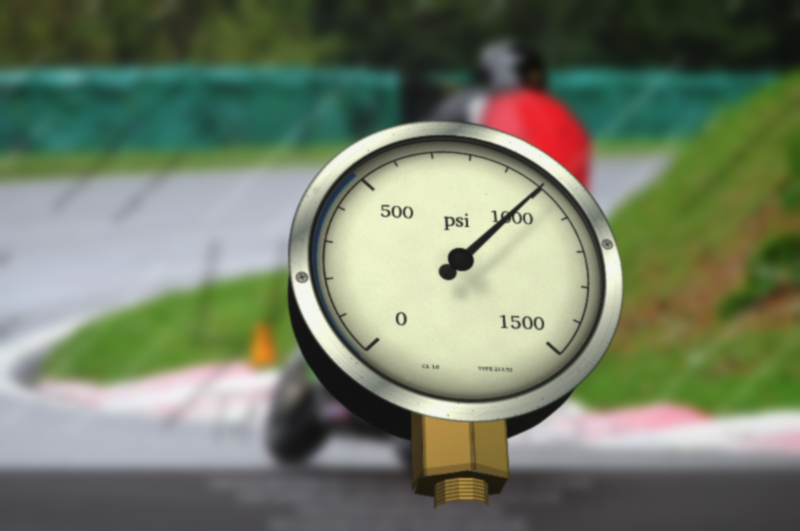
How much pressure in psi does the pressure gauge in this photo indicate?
1000 psi
